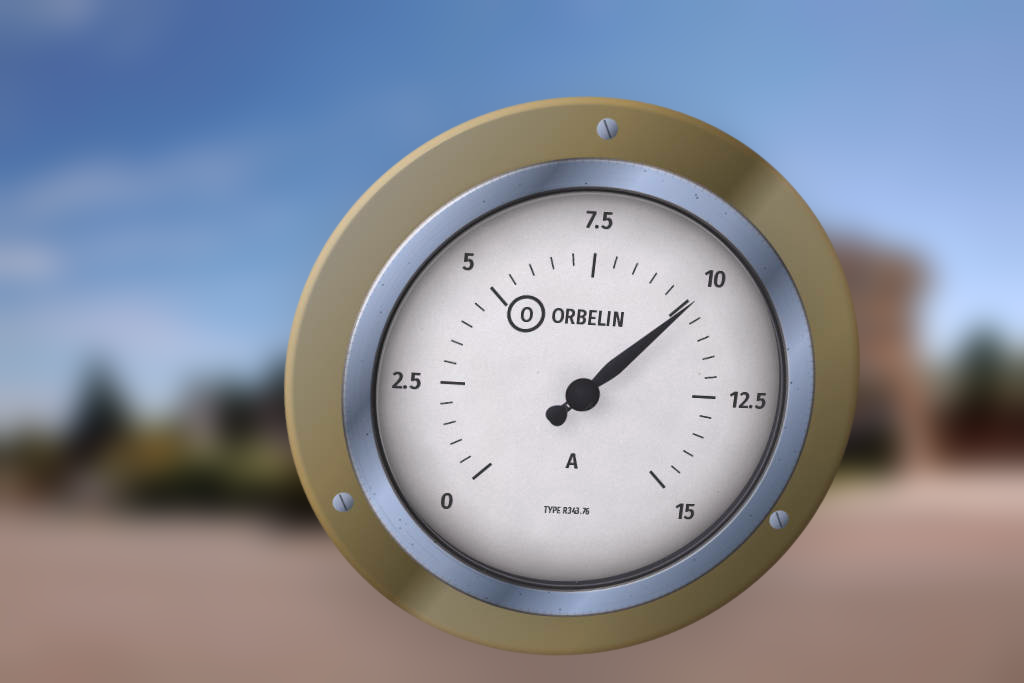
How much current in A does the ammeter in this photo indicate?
10 A
